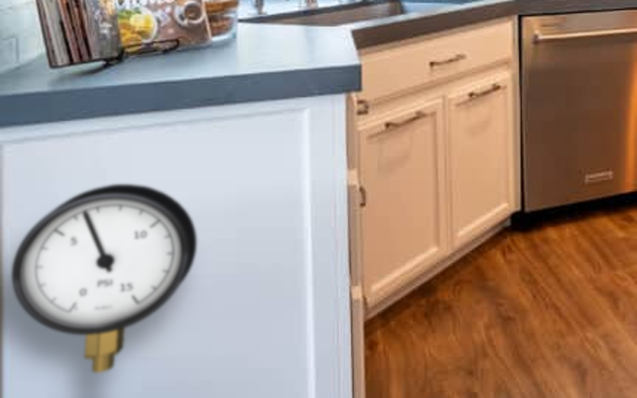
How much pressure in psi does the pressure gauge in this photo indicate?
6.5 psi
